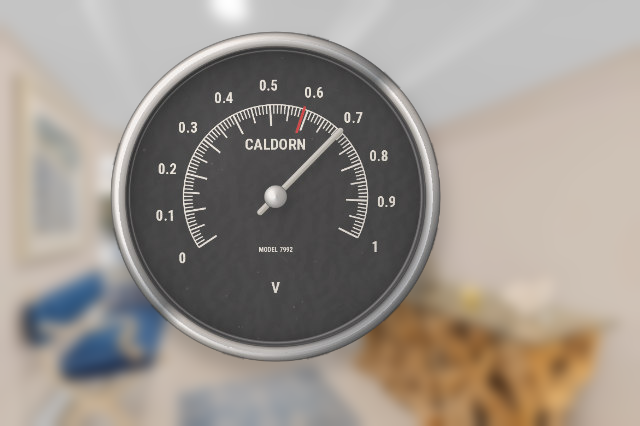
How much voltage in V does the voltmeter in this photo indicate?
0.7 V
